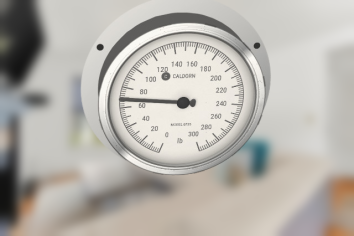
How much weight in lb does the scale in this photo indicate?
70 lb
